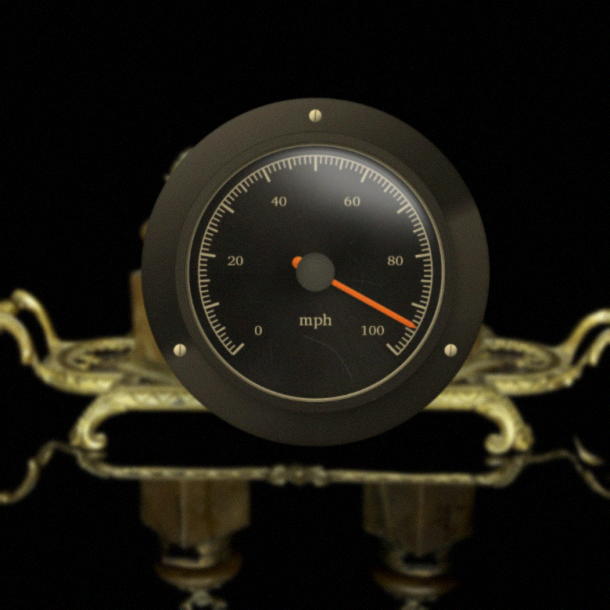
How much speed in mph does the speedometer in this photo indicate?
94 mph
